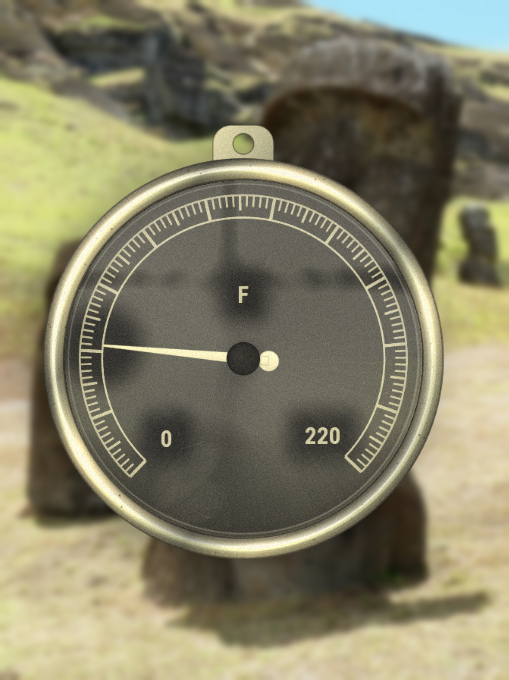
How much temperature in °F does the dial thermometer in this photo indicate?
42 °F
